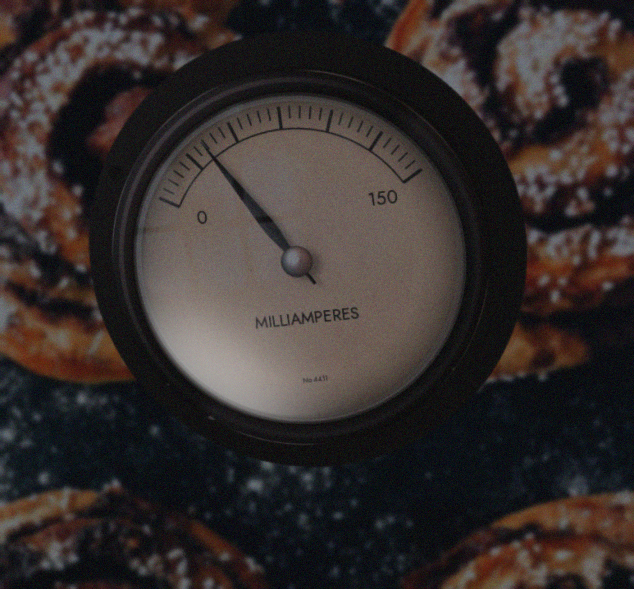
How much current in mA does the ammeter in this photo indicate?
35 mA
